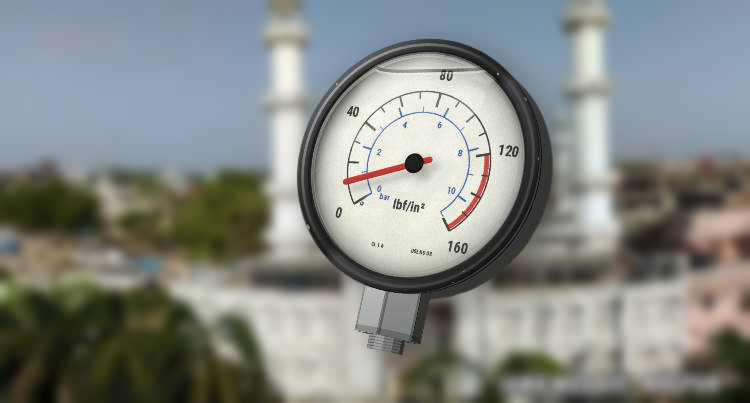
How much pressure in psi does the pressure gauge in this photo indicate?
10 psi
